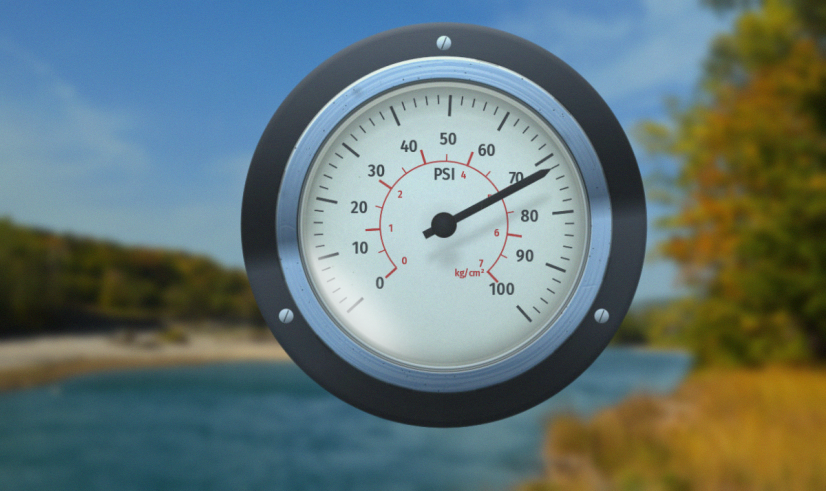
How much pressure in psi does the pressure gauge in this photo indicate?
72 psi
